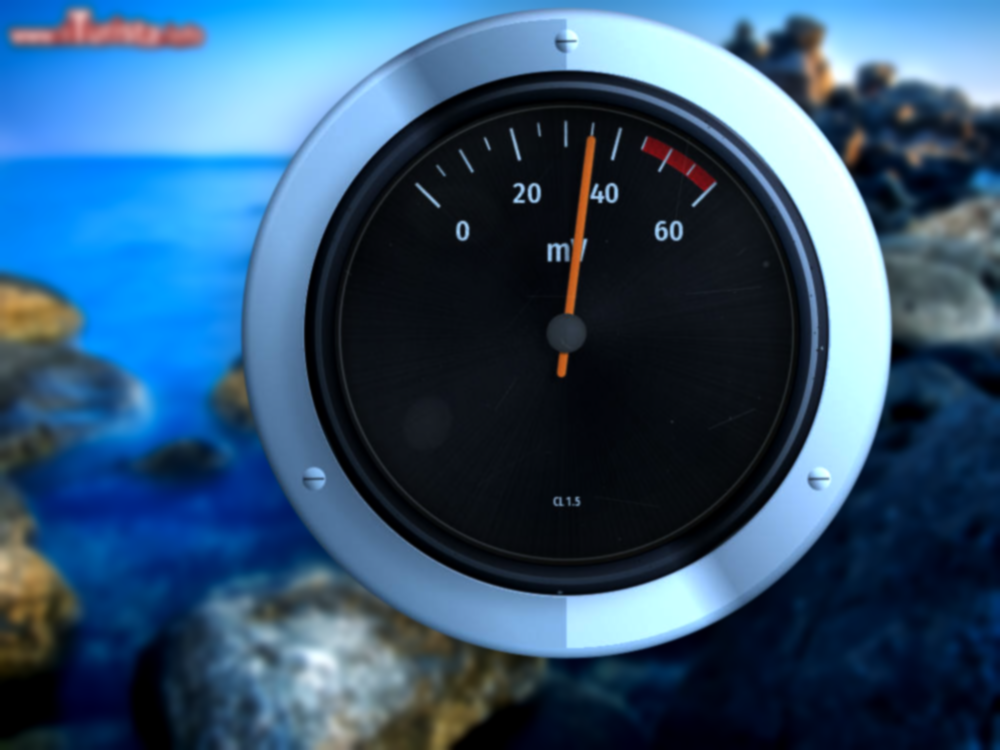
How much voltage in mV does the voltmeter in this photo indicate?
35 mV
